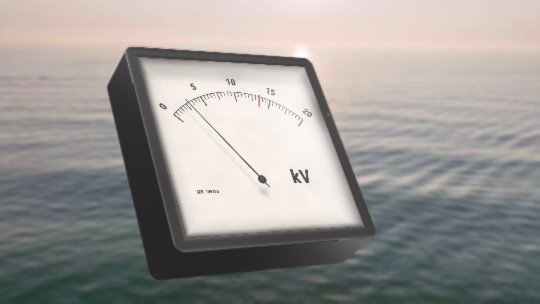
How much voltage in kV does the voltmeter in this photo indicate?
2.5 kV
